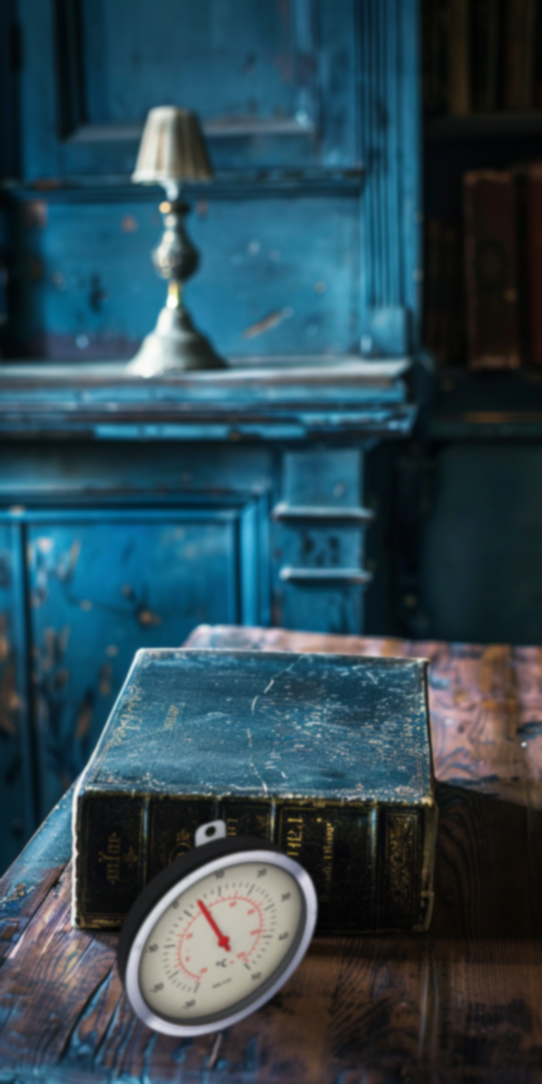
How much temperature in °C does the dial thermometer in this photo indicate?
4 °C
